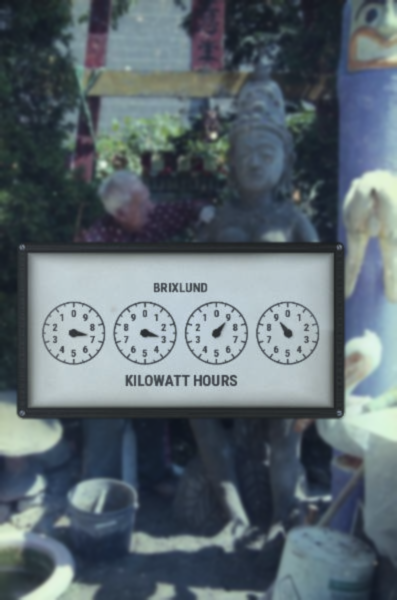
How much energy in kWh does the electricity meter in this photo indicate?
7289 kWh
